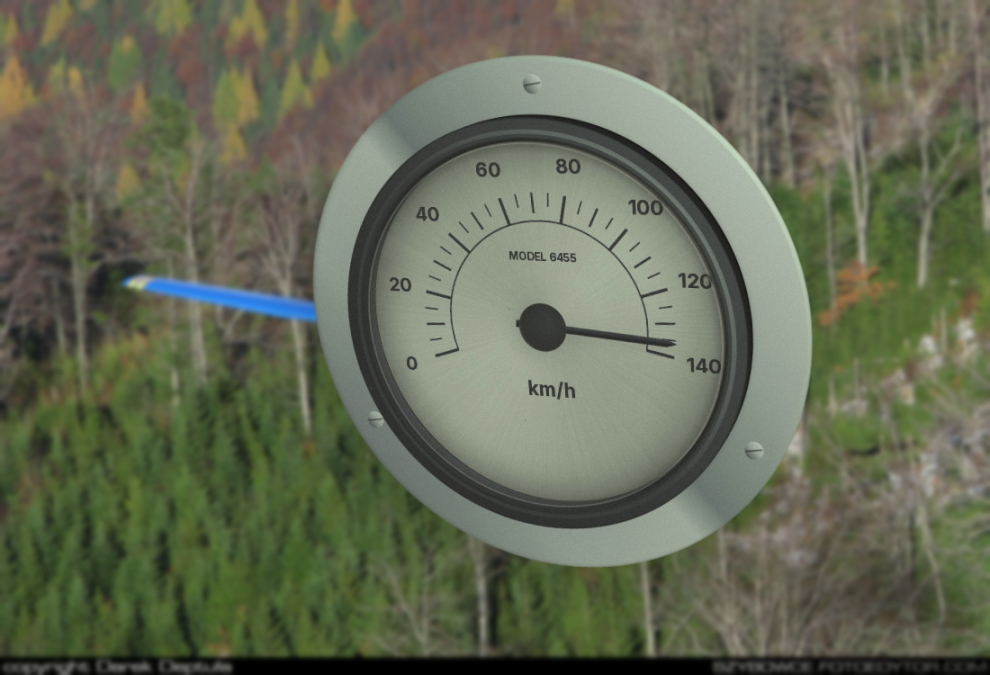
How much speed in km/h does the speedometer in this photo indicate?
135 km/h
